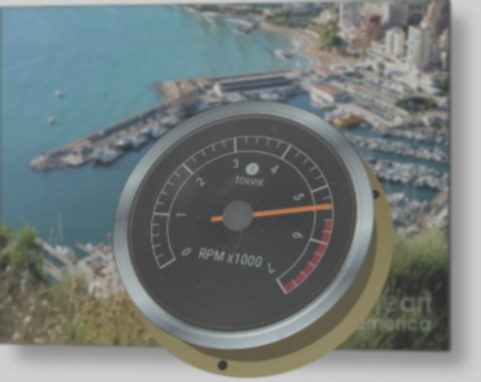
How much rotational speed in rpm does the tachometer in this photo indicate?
5400 rpm
